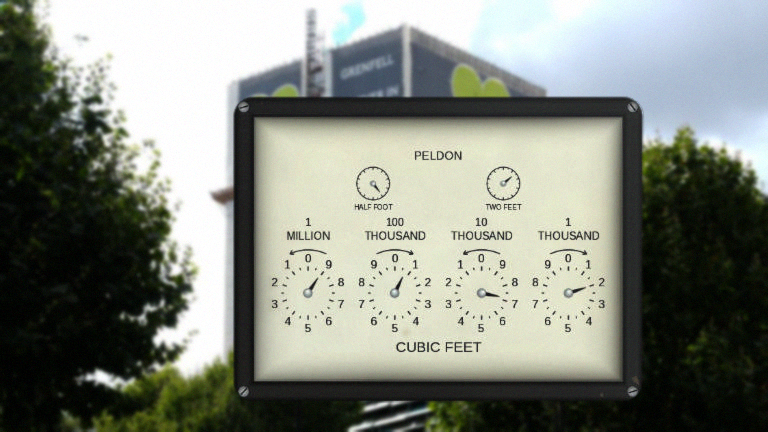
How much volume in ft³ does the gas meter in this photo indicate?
907200 ft³
